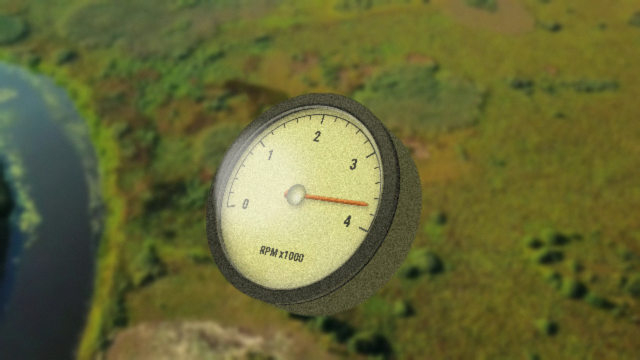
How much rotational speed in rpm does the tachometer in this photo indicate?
3700 rpm
